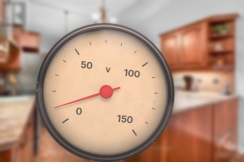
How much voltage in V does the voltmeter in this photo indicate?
10 V
